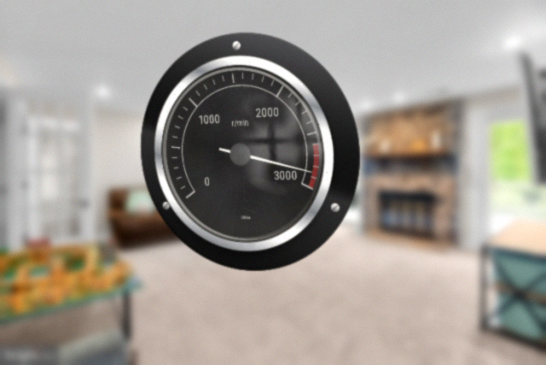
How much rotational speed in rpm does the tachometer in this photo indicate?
2850 rpm
